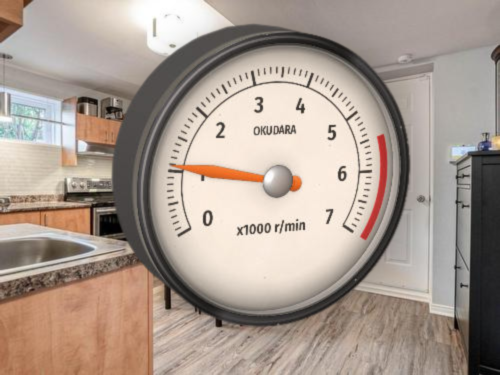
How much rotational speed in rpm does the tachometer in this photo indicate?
1100 rpm
